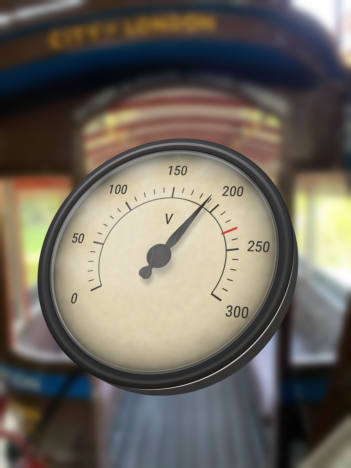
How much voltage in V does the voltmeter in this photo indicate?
190 V
